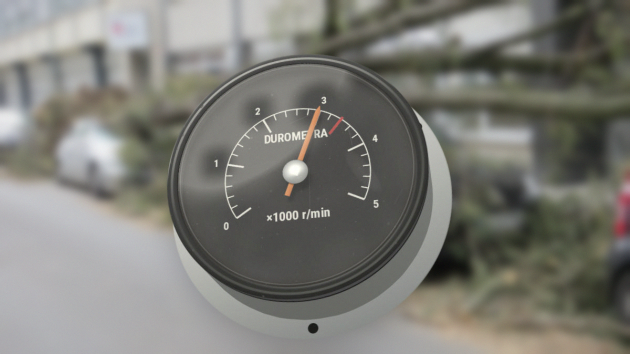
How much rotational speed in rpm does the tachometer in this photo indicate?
3000 rpm
